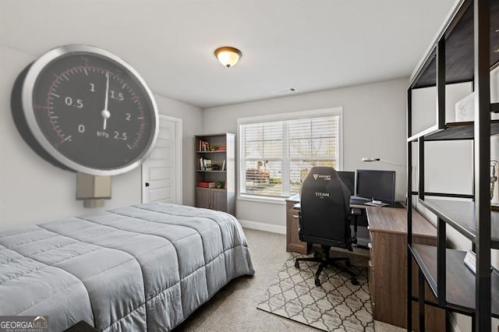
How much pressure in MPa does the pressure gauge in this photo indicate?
1.25 MPa
